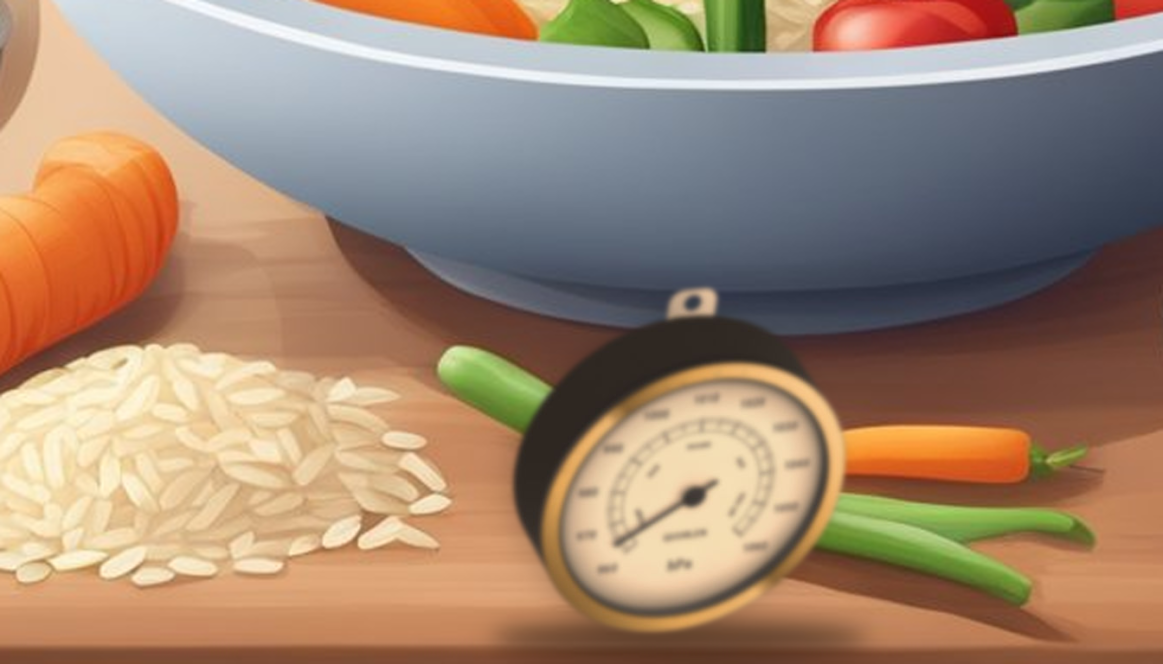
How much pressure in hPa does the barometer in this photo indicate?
965 hPa
